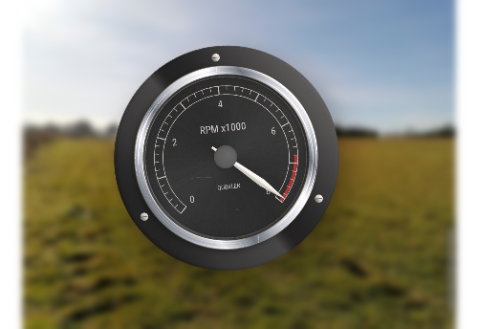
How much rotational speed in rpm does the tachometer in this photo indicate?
7900 rpm
